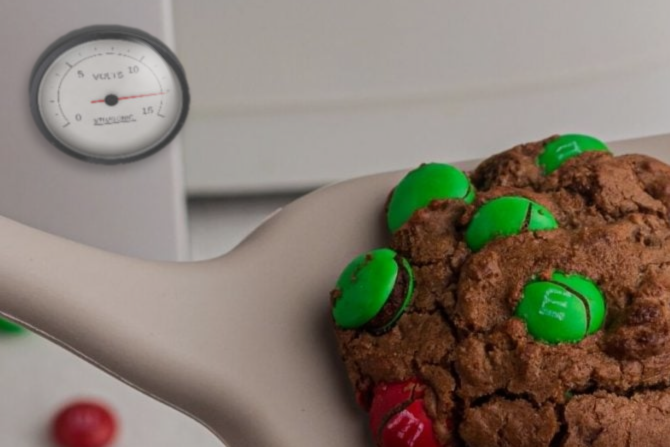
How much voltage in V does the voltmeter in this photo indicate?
13 V
